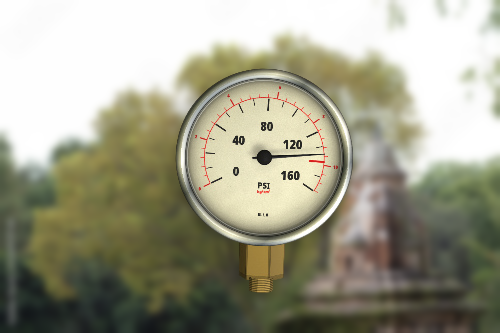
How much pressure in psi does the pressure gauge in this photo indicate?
135 psi
